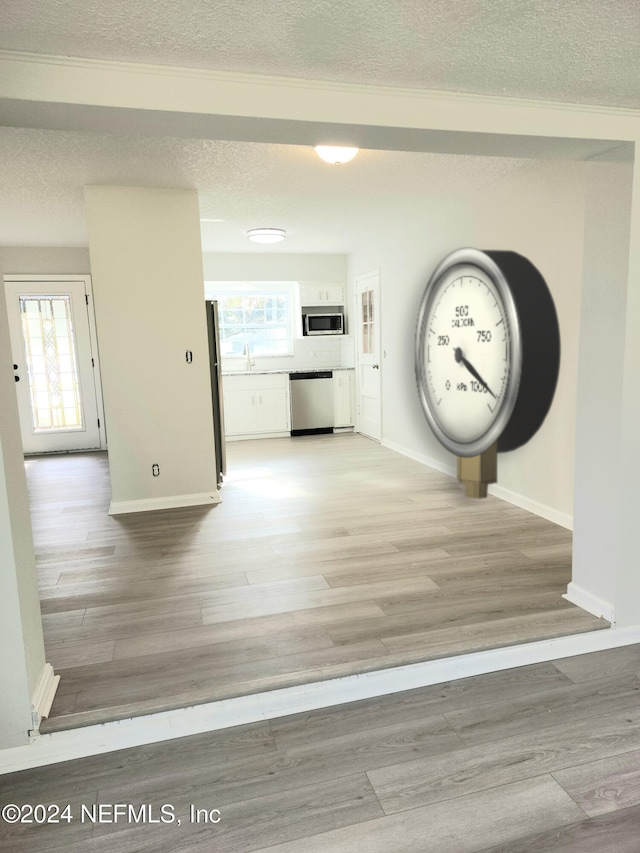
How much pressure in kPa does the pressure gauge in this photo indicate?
950 kPa
